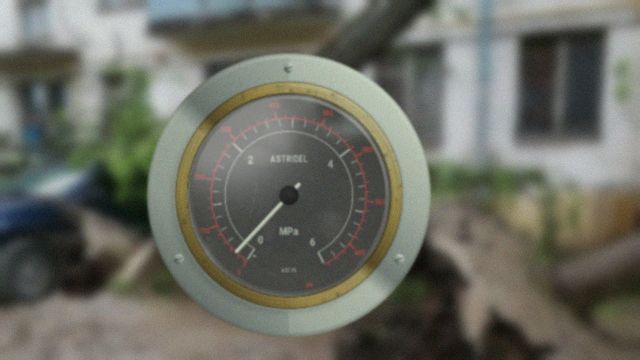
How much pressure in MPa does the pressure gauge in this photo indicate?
0.2 MPa
